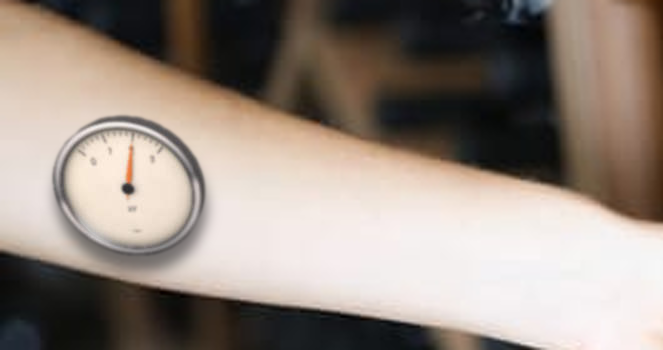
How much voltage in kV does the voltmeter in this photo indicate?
2 kV
